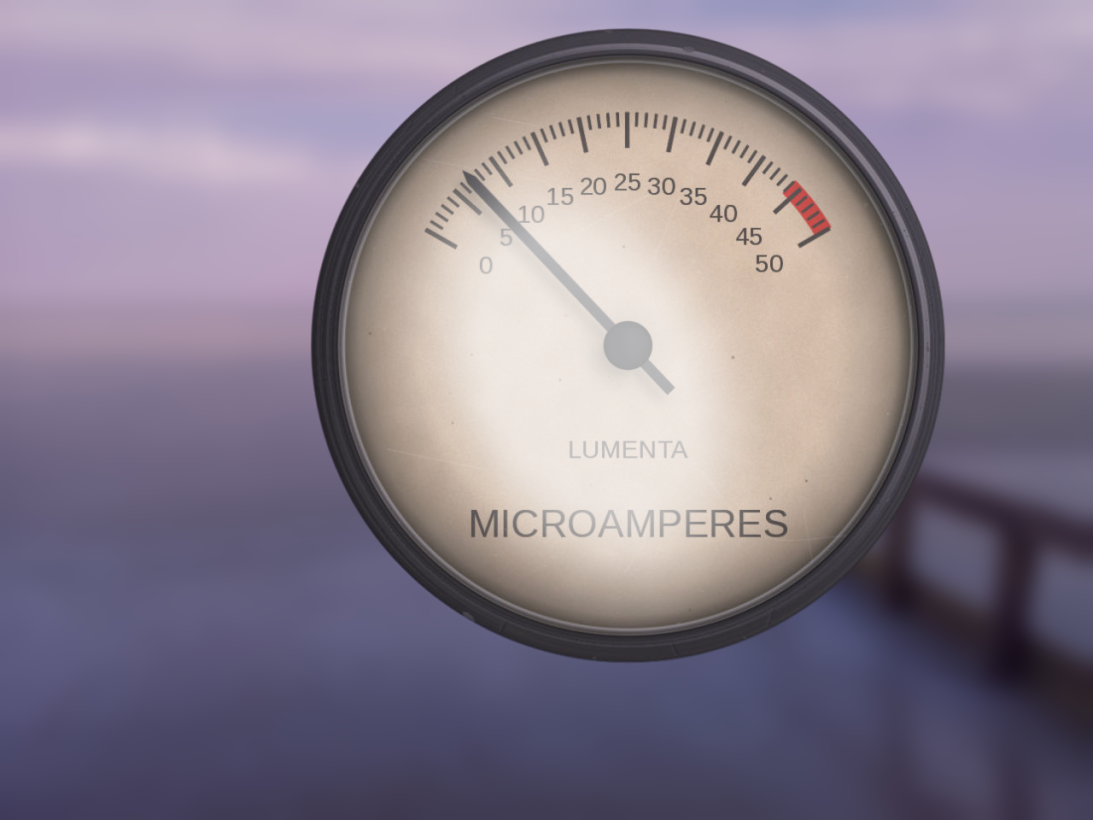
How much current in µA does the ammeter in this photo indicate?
7 µA
